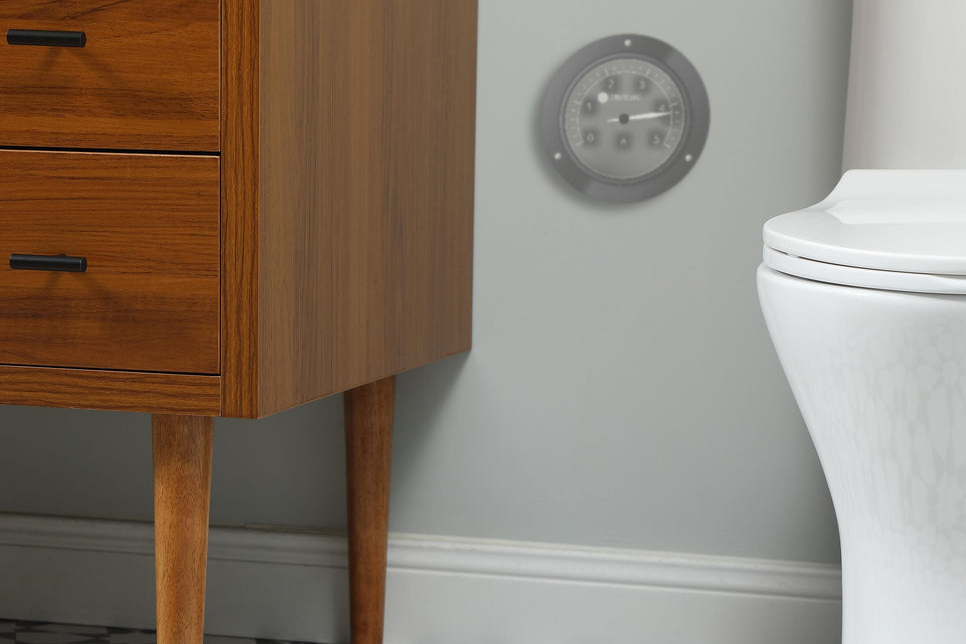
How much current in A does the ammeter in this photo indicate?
4.2 A
